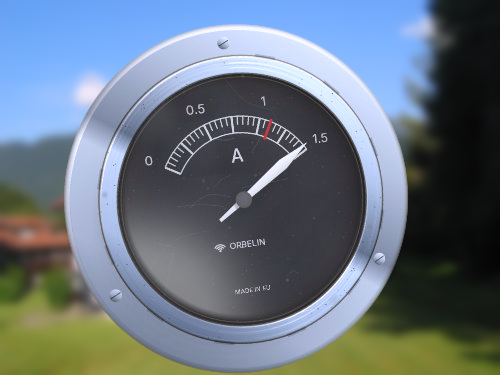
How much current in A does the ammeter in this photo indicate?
1.45 A
